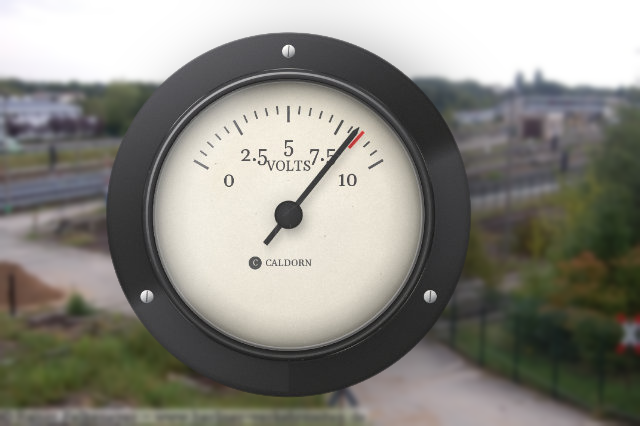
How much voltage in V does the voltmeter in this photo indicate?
8.25 V
